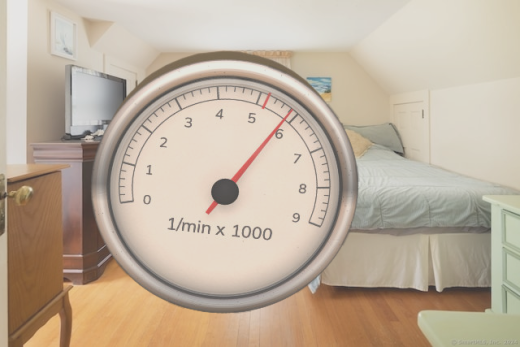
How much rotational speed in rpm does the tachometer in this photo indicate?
5800 rpm
